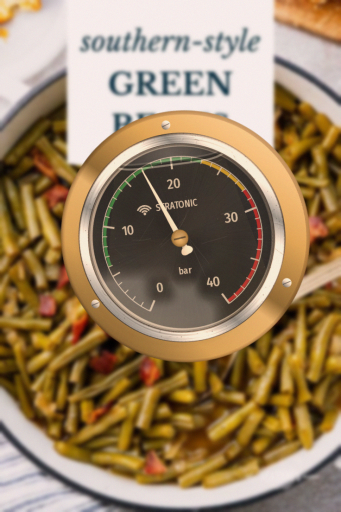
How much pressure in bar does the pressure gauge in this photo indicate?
17 bar
